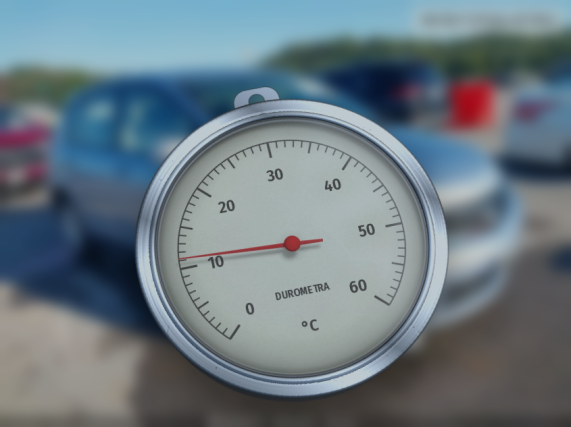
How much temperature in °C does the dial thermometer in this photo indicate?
11 °C
